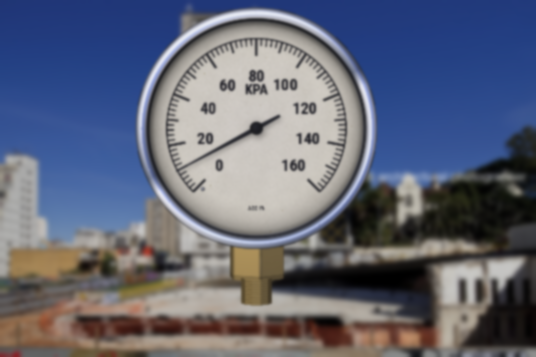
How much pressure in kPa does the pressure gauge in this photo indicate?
10 kPa
